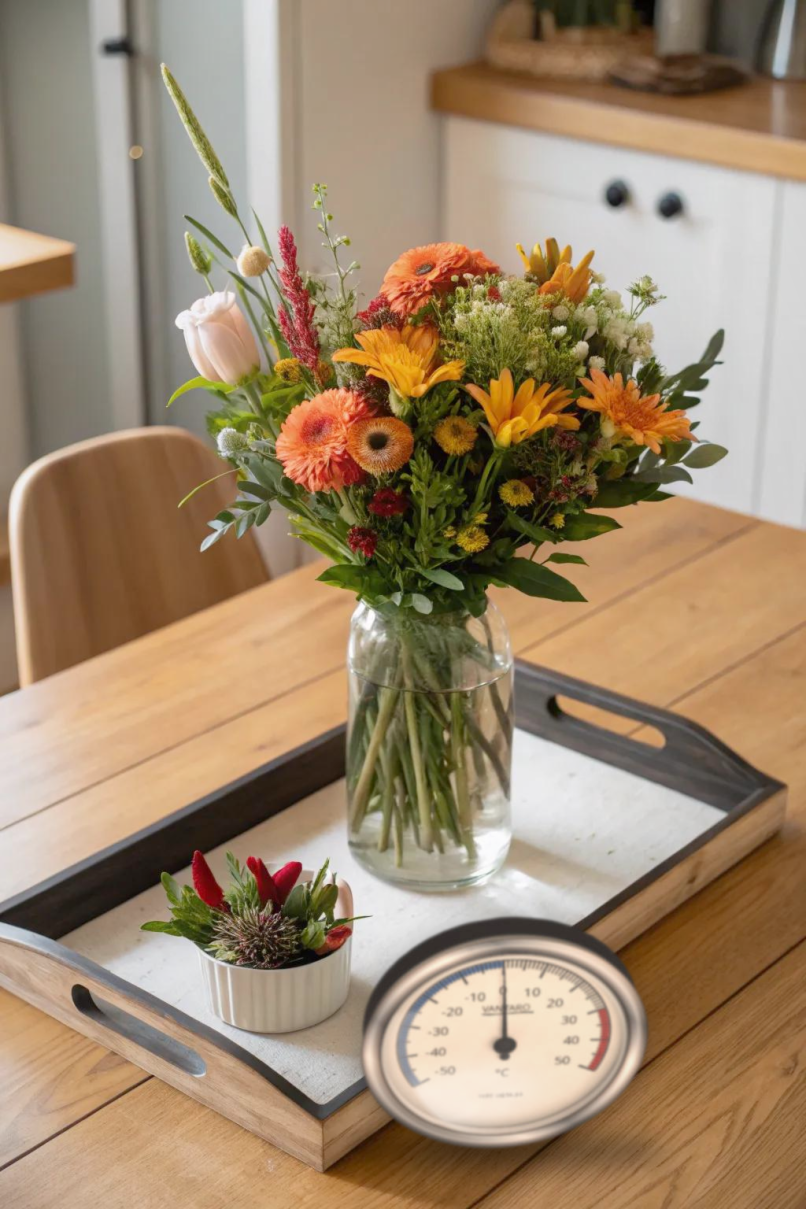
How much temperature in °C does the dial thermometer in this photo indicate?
0 °C
